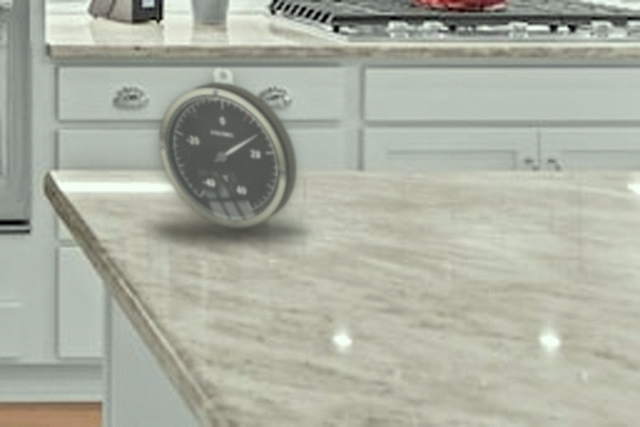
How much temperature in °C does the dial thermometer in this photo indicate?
14 °C
